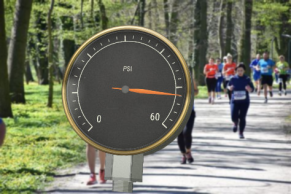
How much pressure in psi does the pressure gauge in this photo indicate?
52 psi
